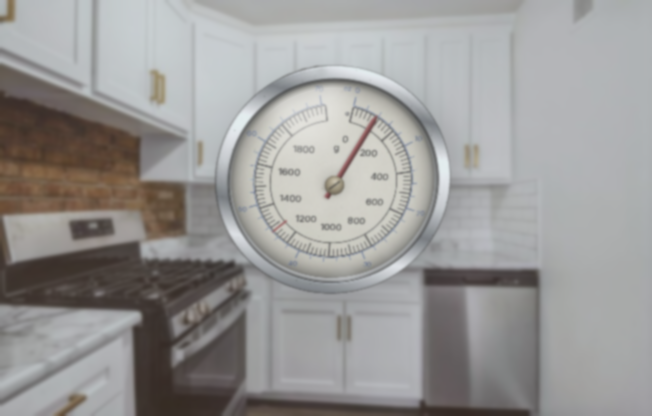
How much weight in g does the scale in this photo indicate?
100 g
